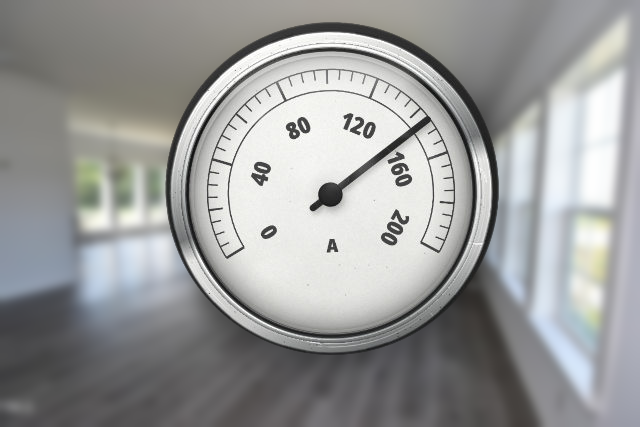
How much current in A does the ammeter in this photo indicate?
145 A
